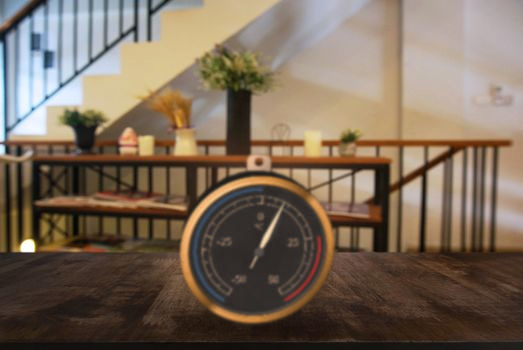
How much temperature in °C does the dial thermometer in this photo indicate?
7.5 °C
